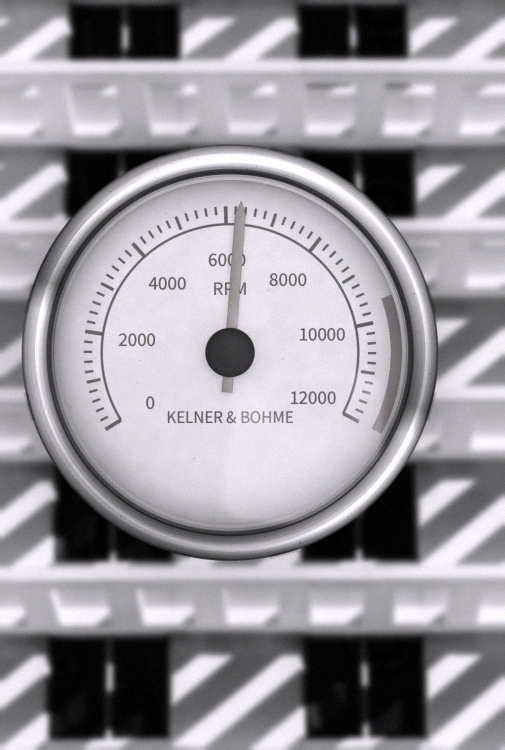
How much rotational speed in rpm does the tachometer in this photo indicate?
6300 rpm
